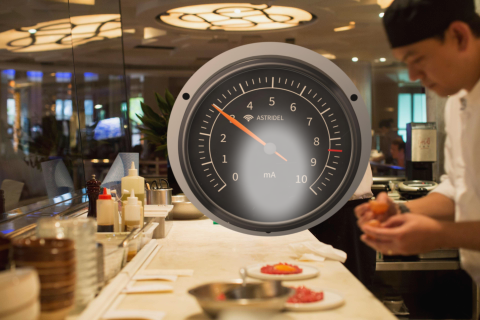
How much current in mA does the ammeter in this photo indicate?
3 mA
